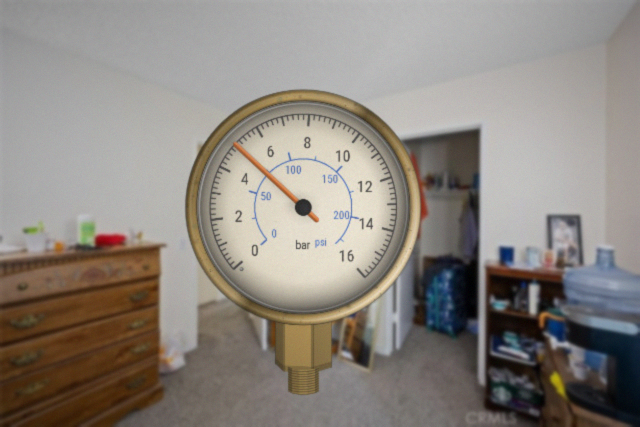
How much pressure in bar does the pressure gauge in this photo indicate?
5 bar
